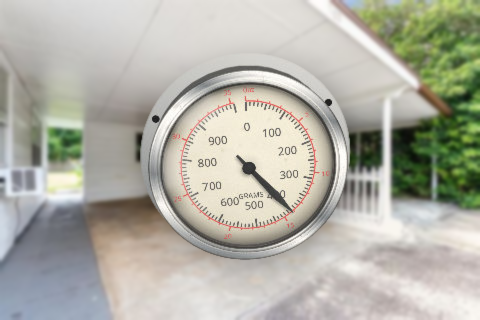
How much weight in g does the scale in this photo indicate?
400 g
